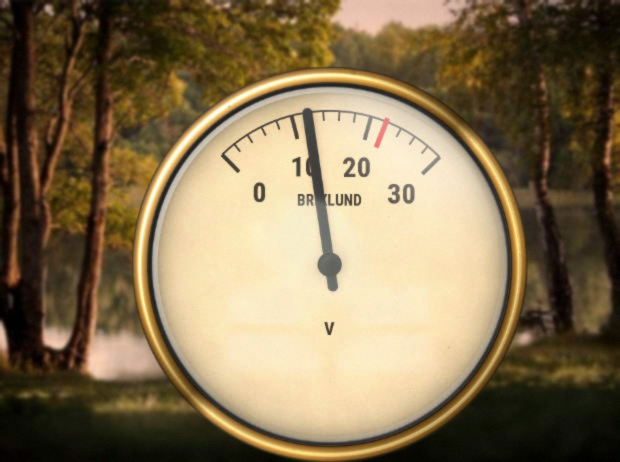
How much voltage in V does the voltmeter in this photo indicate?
12 V
